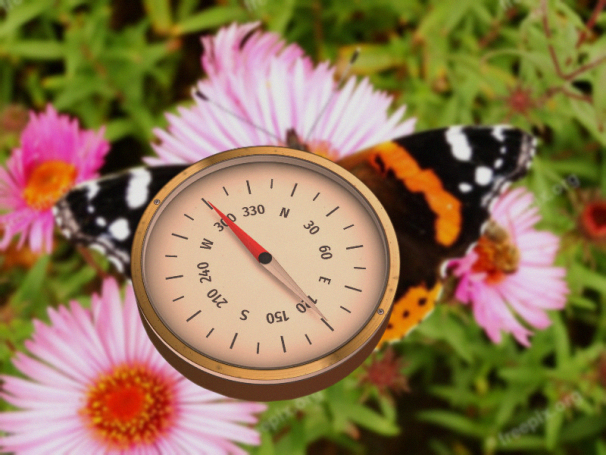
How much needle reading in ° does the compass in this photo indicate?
300 °
